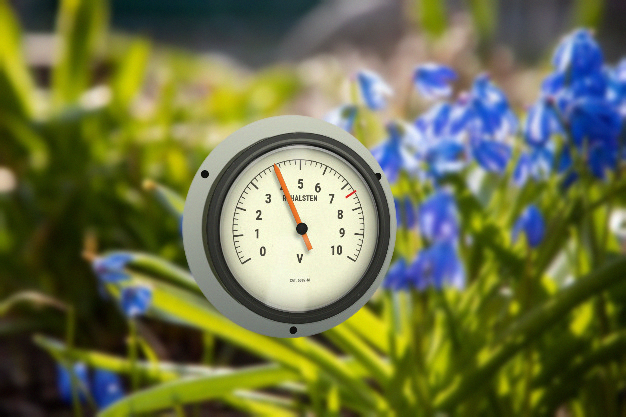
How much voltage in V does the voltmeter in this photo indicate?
4 V
